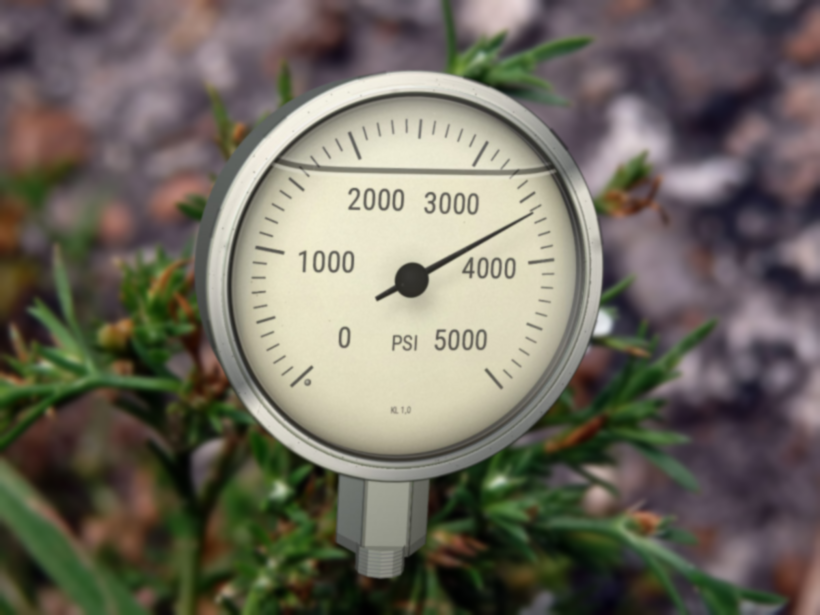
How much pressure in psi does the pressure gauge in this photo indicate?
3600 psi
